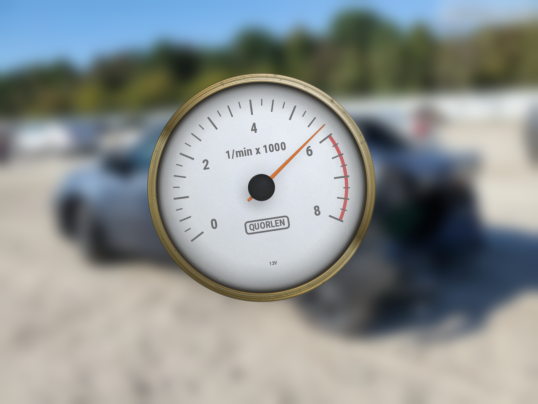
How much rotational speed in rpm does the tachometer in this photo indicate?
5750 rpm
